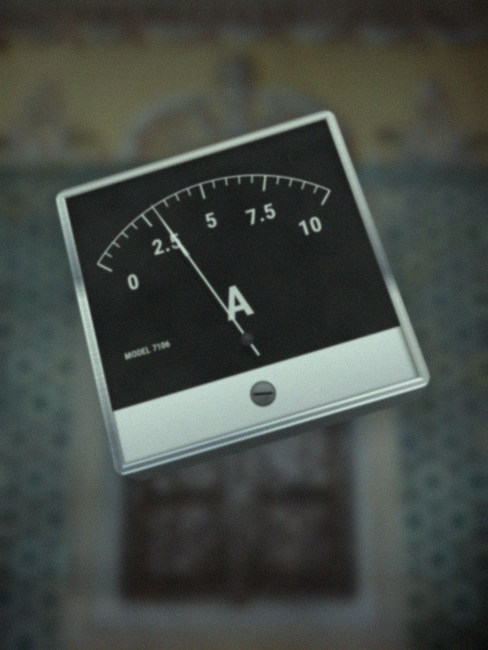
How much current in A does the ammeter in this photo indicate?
3 A
